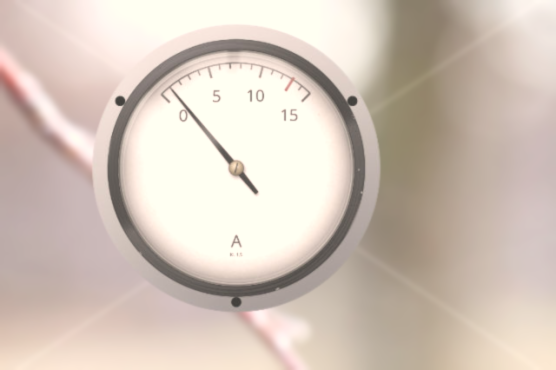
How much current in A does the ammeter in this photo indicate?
1 A
